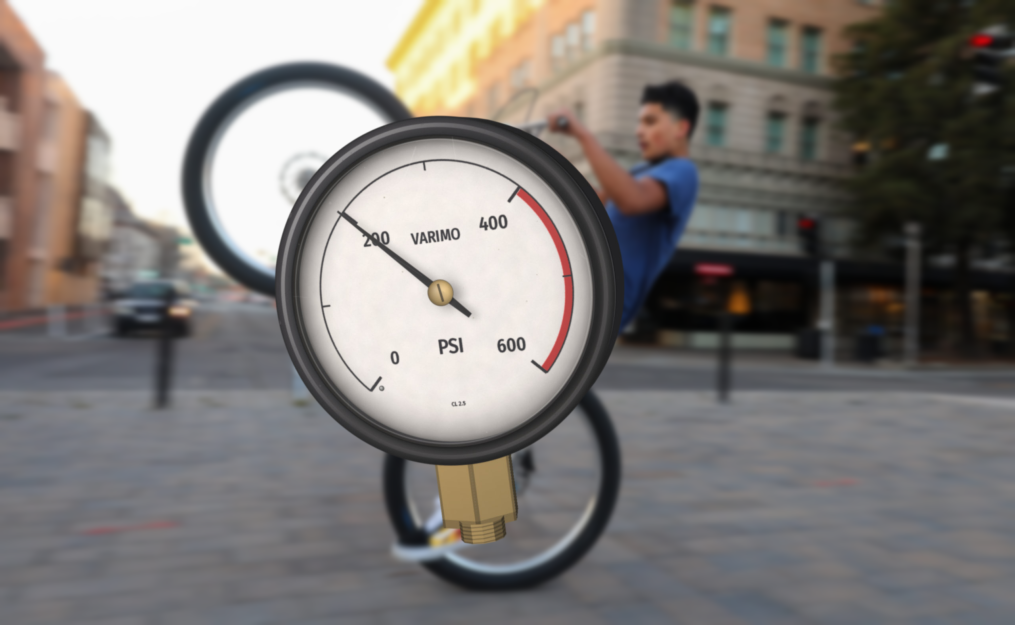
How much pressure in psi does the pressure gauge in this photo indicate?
200 psi
